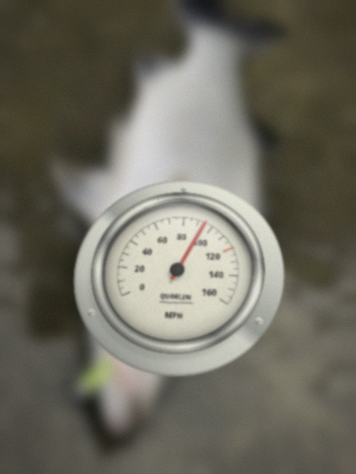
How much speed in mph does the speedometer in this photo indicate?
95 mph
